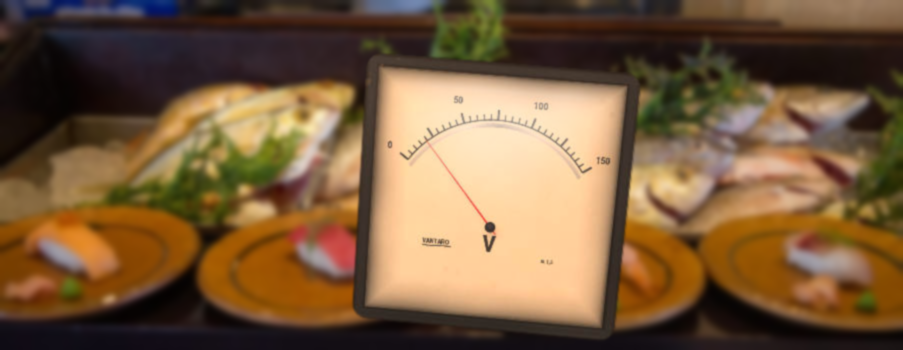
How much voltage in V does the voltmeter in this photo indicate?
20 V
